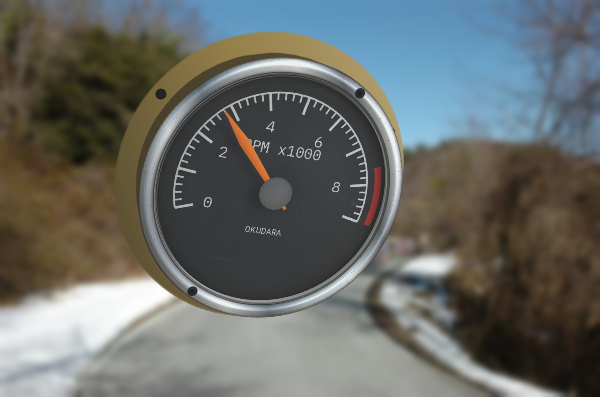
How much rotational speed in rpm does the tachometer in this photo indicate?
2800 rpm
